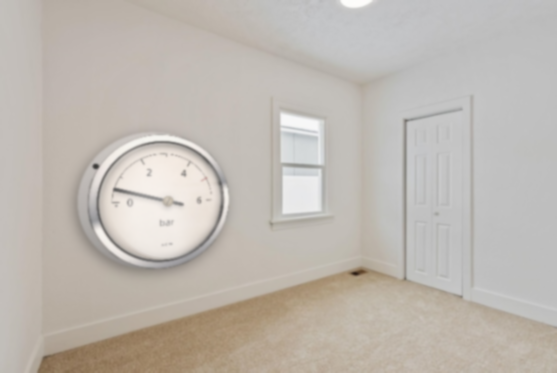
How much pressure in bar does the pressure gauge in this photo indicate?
0.5 bar
